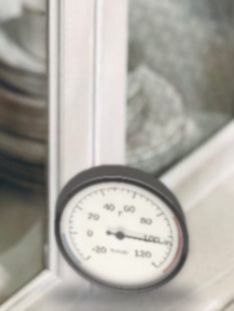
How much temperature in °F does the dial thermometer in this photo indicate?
100 °F
